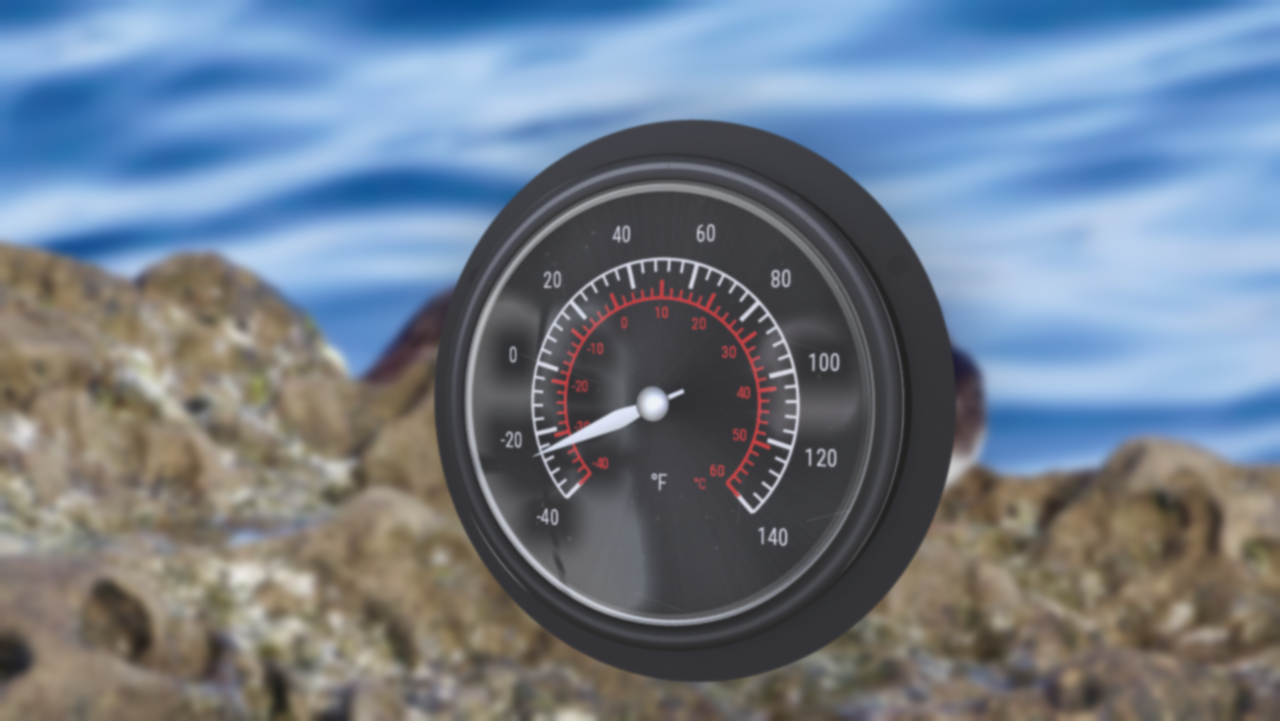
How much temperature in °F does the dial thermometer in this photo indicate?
-26 °F
